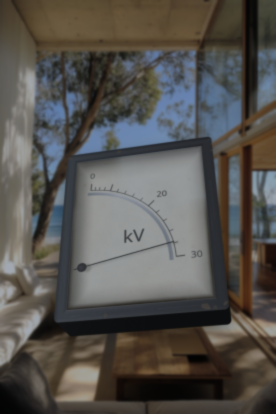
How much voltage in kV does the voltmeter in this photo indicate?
28 kV
